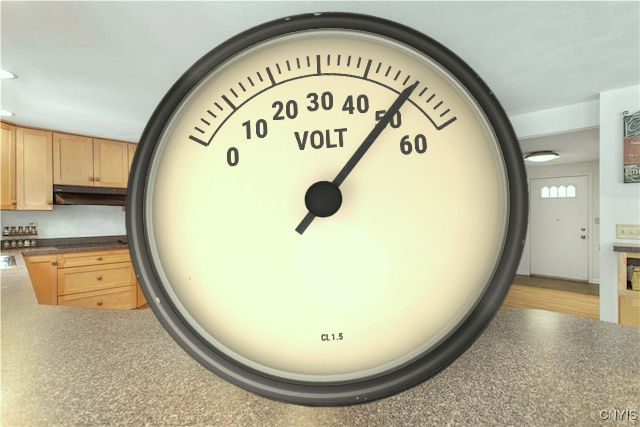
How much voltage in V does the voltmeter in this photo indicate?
50 V
